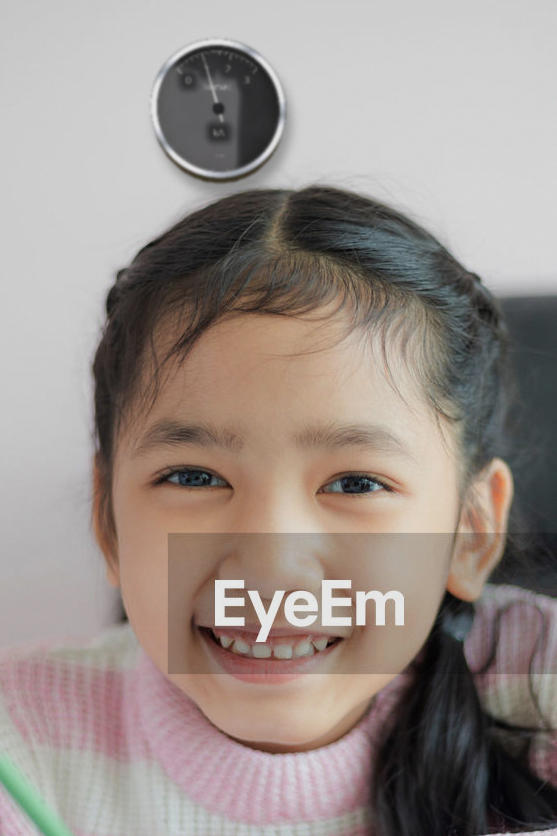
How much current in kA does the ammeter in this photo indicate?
1 kA
